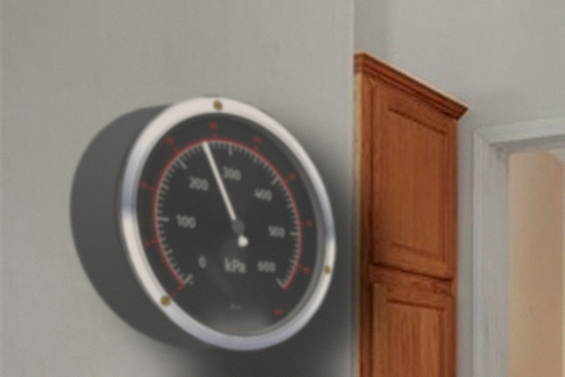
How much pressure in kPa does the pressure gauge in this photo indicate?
250 kPa
